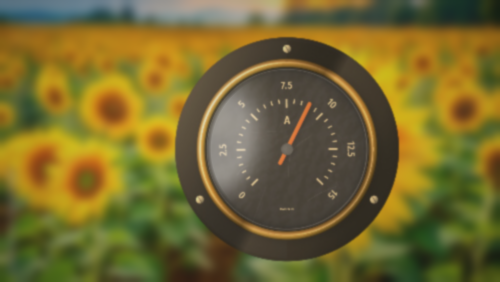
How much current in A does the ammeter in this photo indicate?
9 A
